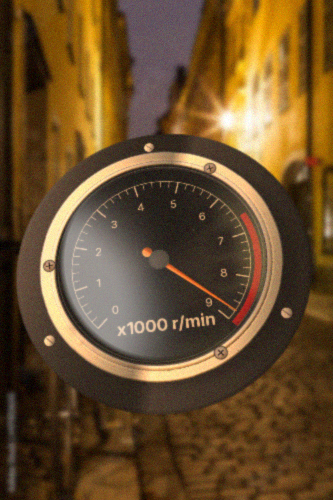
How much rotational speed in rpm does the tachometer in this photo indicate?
8800 rpm
